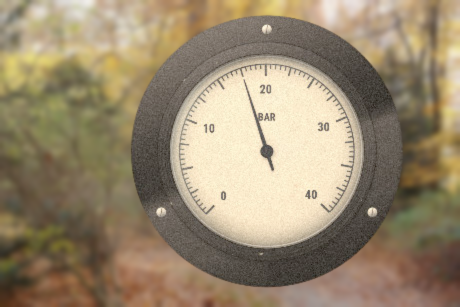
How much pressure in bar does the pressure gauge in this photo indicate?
17.5 bar
